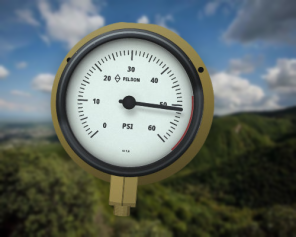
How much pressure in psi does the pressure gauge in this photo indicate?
51 psi
